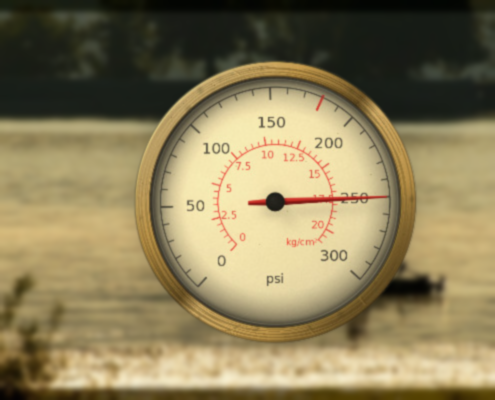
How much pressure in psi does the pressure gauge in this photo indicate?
250 psi
